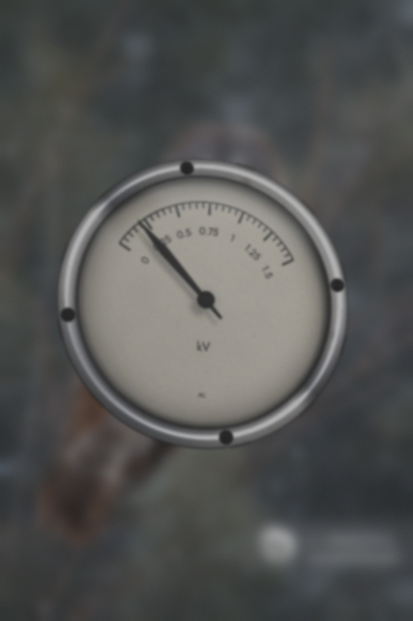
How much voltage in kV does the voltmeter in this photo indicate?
0.2 kV
